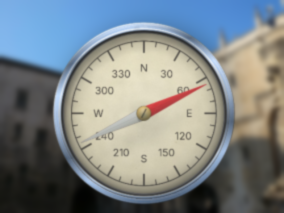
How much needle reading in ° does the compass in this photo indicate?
65 °
